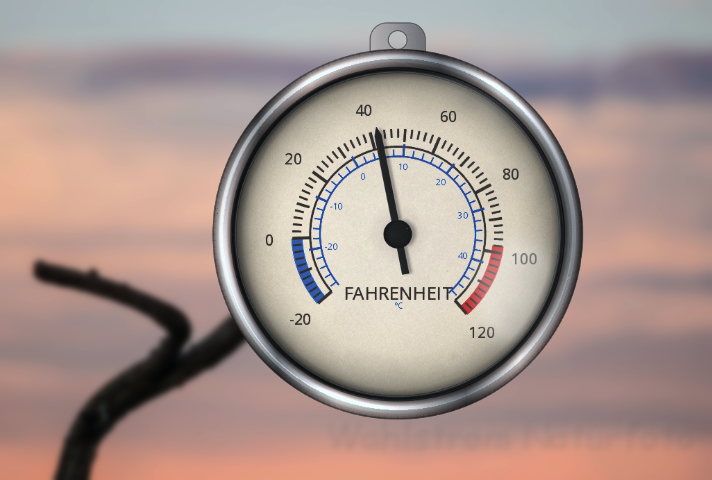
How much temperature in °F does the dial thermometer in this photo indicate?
42 °F
